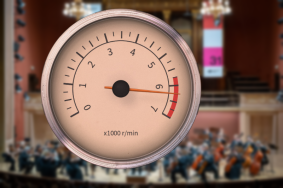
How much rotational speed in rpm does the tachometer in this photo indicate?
6250 rpm
